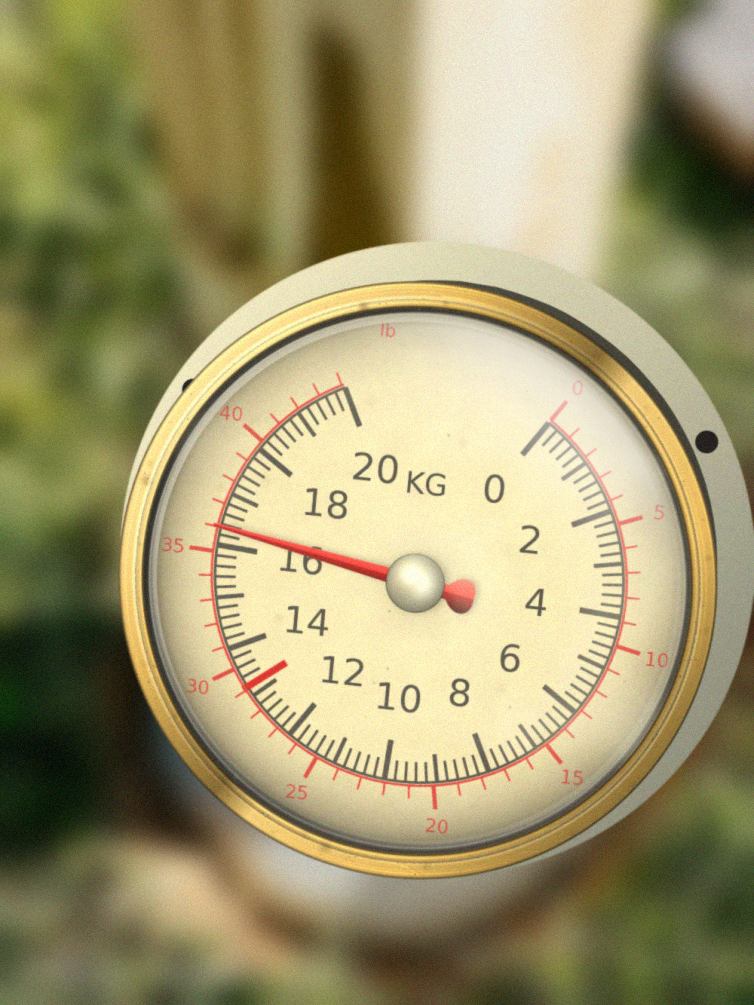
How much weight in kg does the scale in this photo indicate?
16.4 kg
